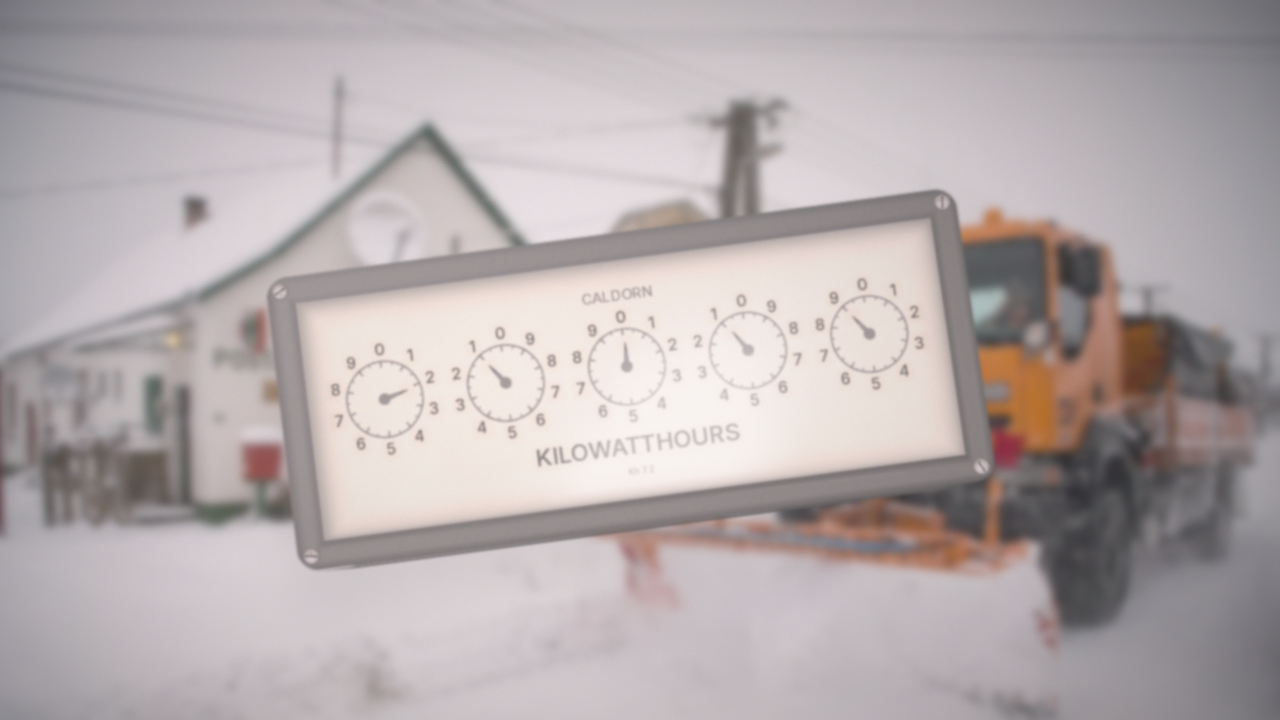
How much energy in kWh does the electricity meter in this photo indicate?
21009 kWh
